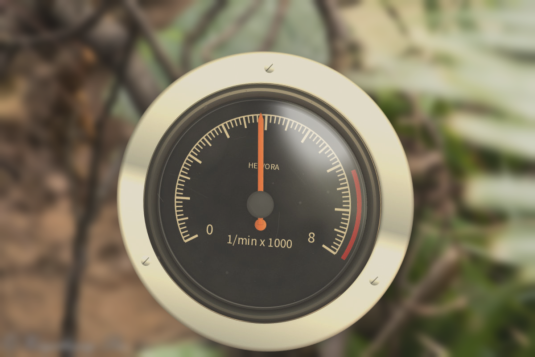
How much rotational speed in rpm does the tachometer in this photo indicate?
3900 rpm
